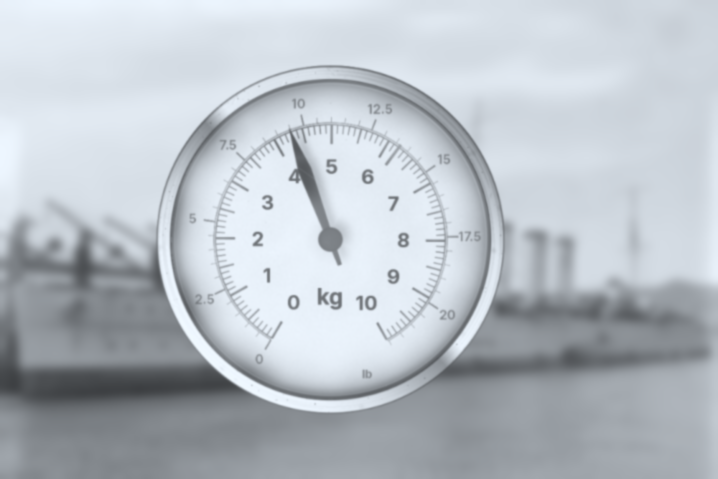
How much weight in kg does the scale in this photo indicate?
4.3 kg
